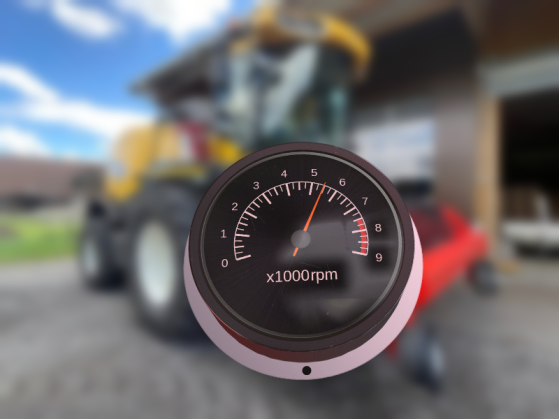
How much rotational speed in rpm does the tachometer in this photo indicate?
5500 rpm
